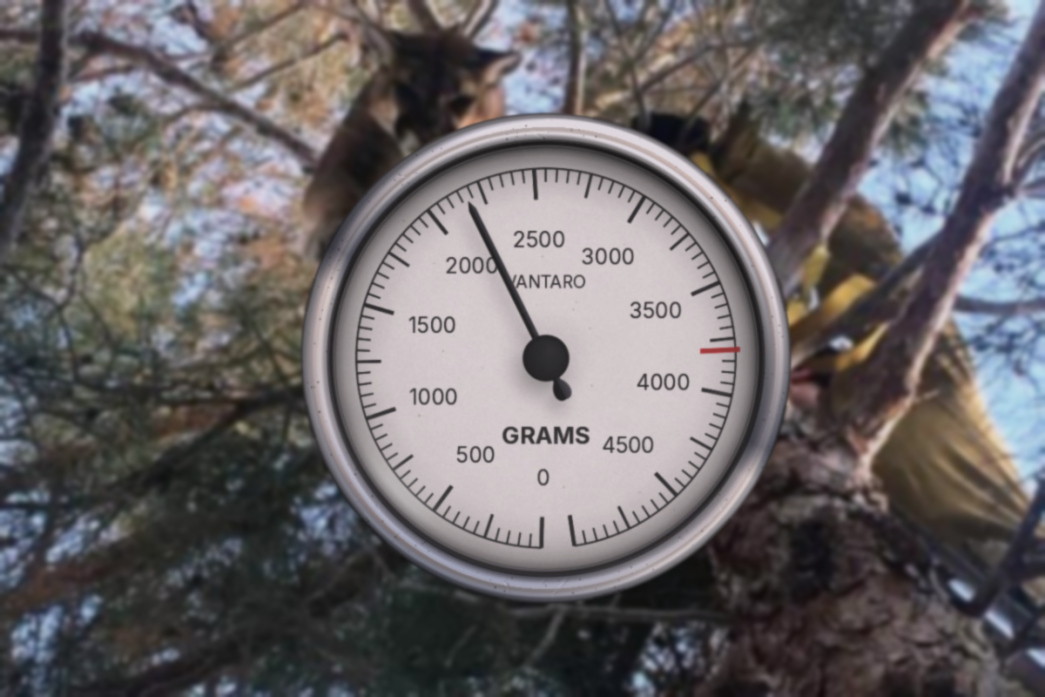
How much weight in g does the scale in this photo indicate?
2175 g
